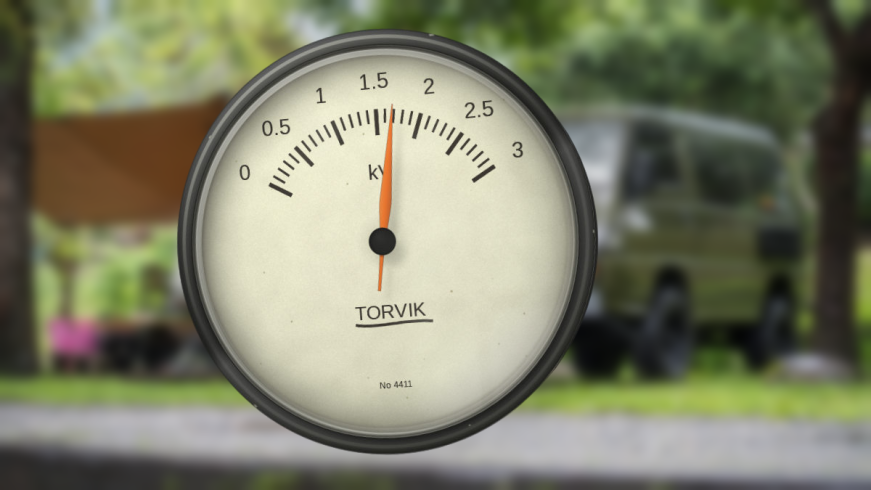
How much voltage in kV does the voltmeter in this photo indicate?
1.7 kV
